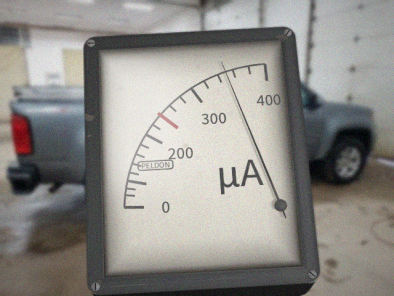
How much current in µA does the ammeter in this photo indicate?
350 µA
